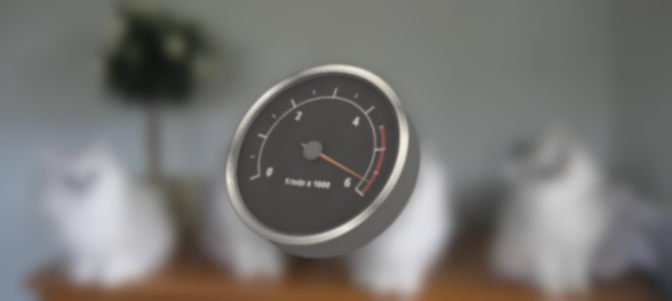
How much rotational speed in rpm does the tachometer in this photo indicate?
5750 rpm
